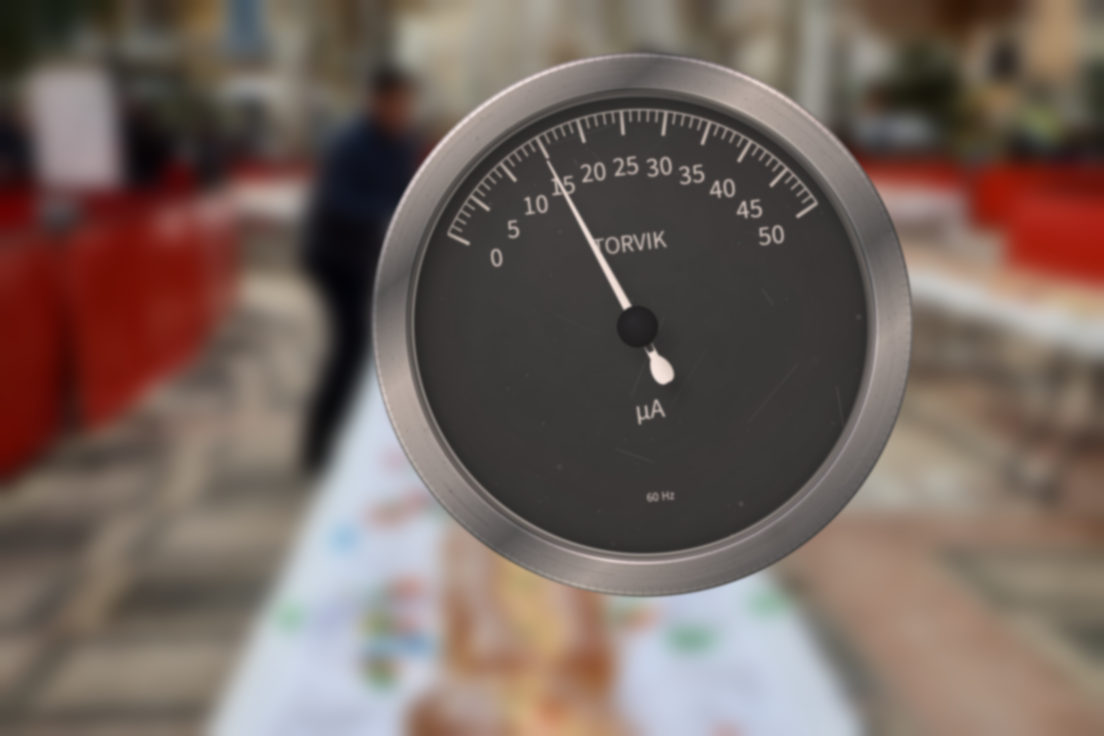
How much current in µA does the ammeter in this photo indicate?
15 µA
